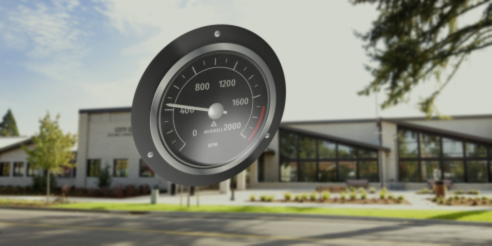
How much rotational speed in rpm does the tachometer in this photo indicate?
450 rpm
